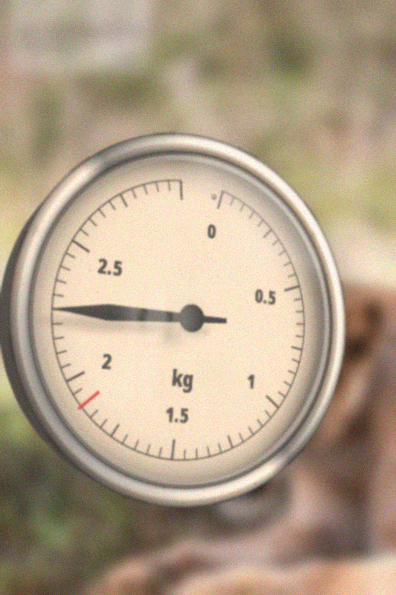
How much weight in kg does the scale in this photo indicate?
2.25 kg
